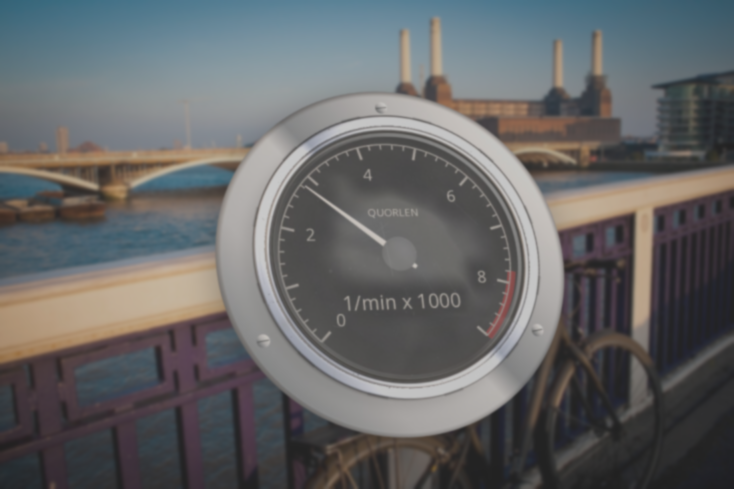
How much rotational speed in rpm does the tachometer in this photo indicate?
2800 rpm
